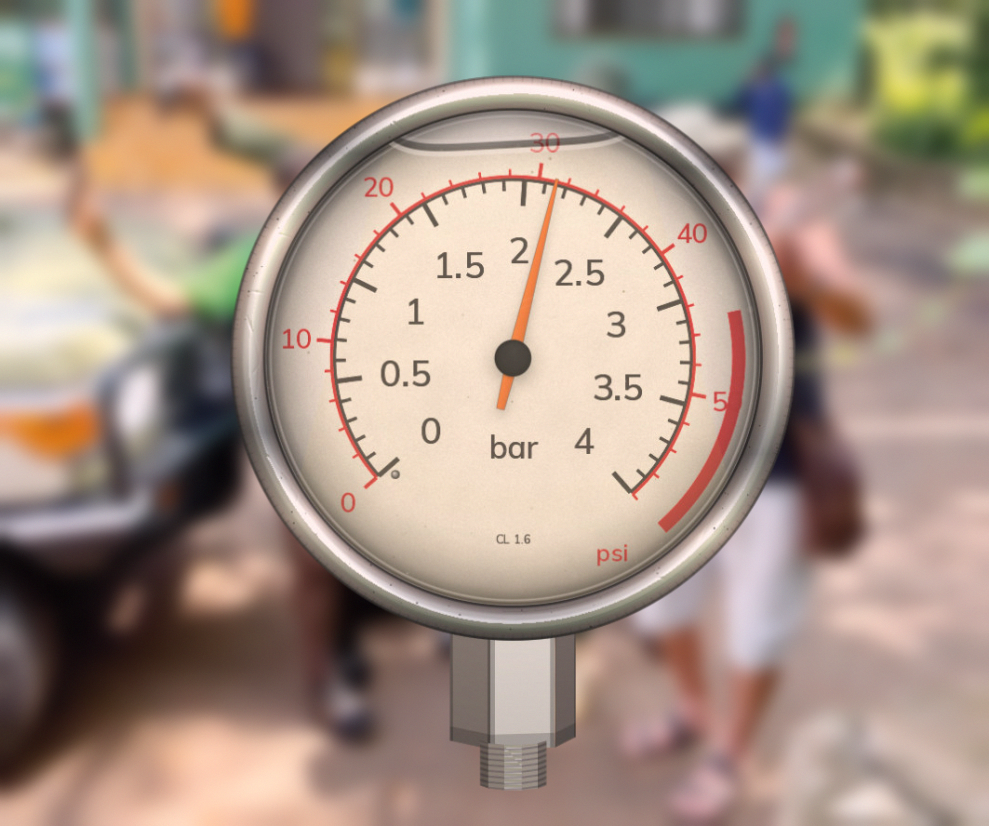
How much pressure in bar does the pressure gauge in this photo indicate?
2.15 bar
